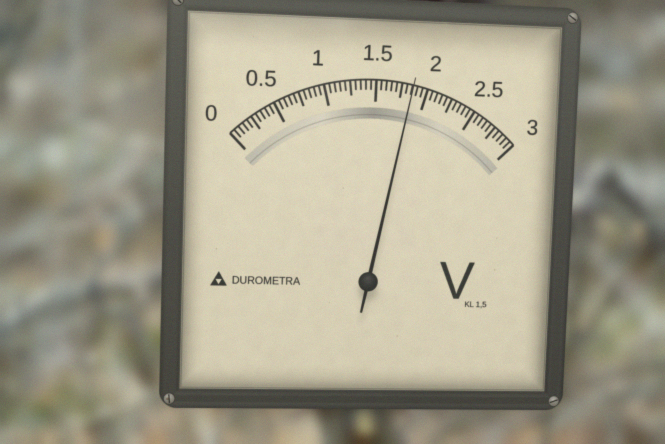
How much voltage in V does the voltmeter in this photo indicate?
1.85 V
